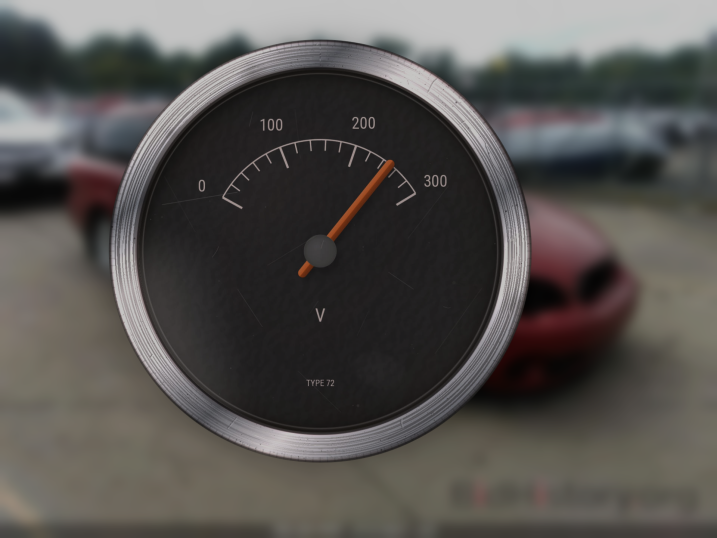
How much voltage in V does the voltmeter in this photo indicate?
250 V
